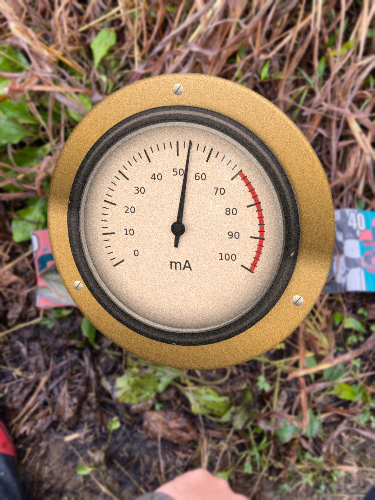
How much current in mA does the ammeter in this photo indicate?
54 mA
